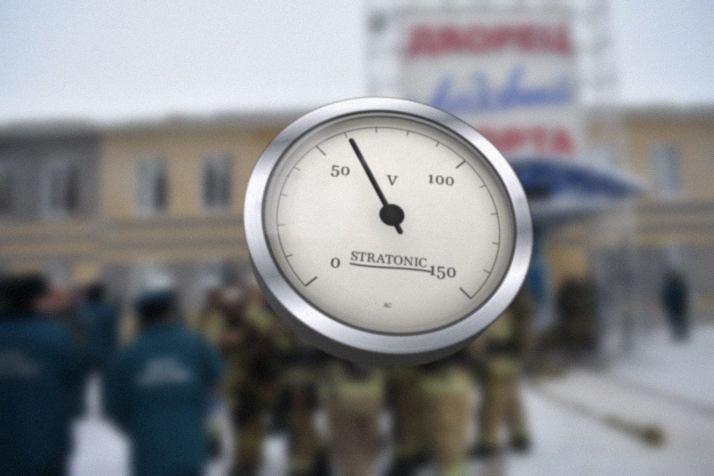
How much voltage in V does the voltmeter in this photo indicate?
60 V
